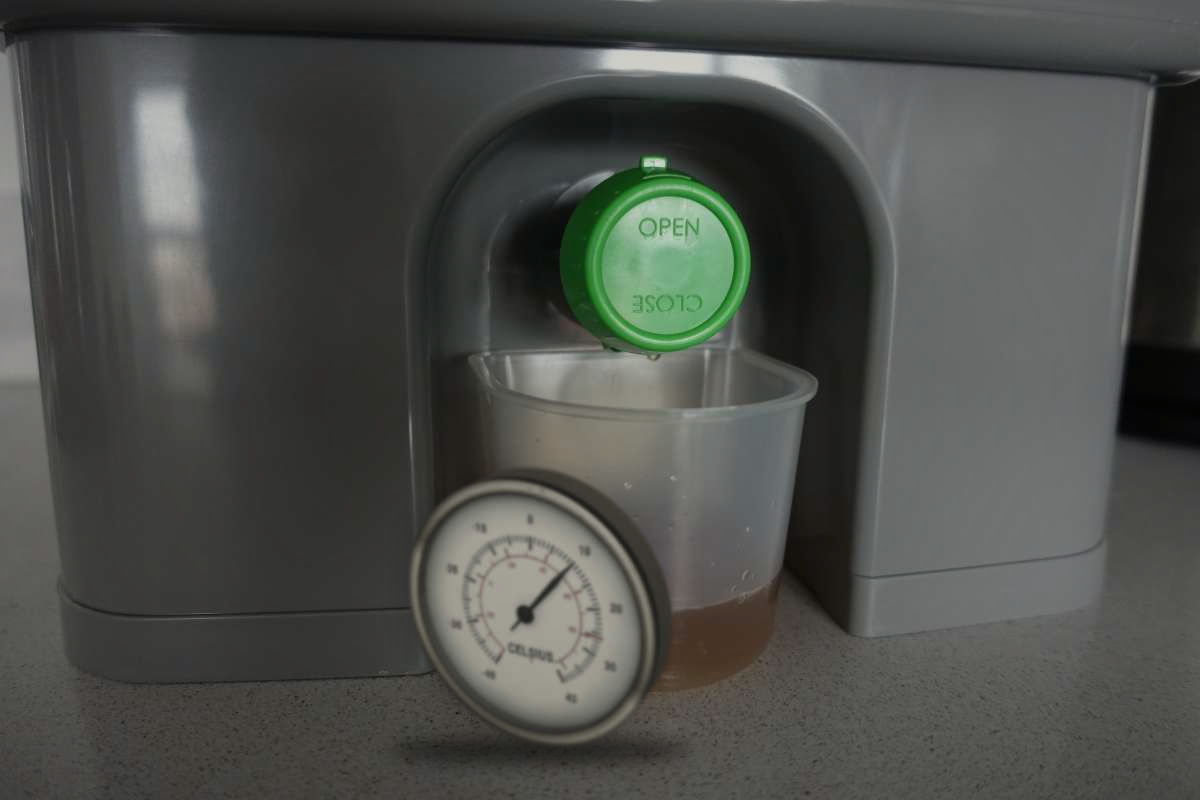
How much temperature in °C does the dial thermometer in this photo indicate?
10 °C
